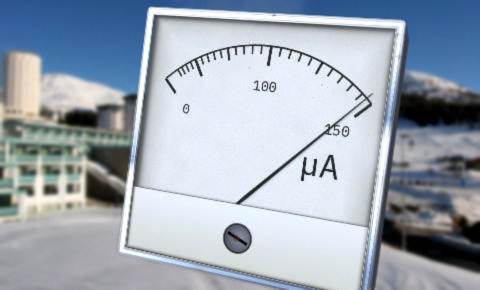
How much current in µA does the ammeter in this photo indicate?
147.5 µA
